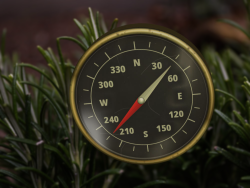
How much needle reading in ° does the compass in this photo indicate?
225 °
